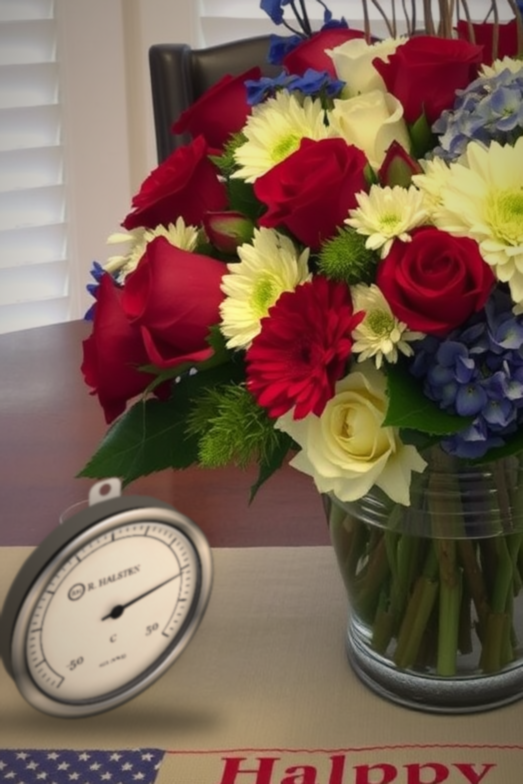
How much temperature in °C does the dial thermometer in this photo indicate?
30 °C
